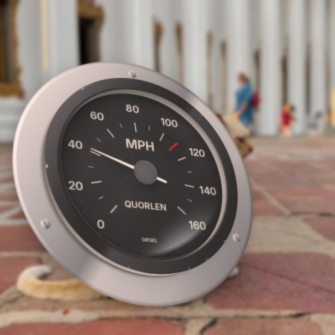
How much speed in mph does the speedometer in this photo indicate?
40 mph
